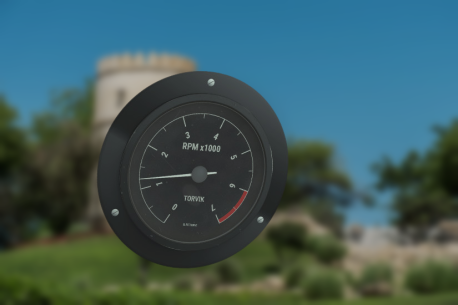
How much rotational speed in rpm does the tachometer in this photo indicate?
1250 rpm
